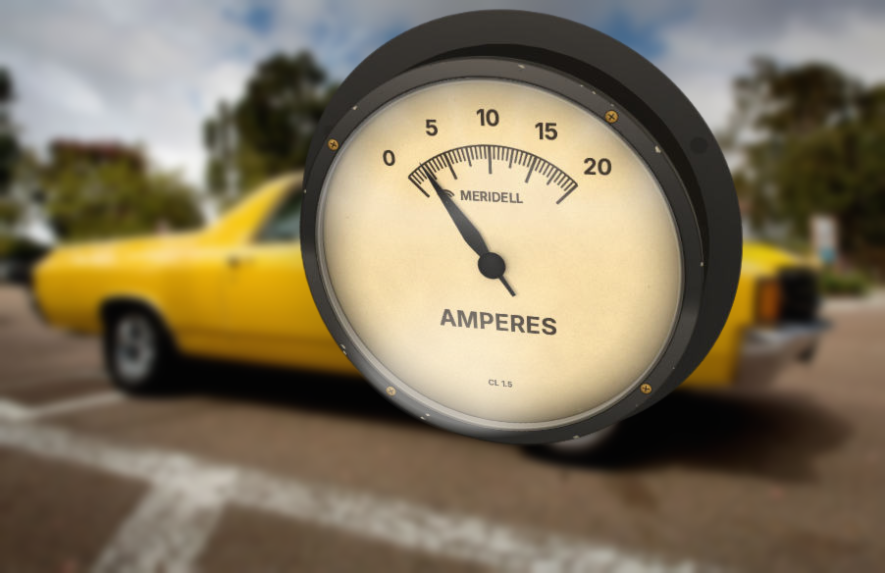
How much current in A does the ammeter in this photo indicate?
2.5 A
